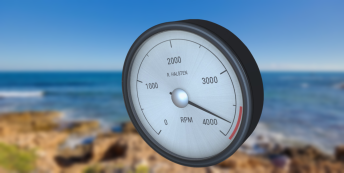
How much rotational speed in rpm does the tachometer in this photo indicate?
3750 rpm
